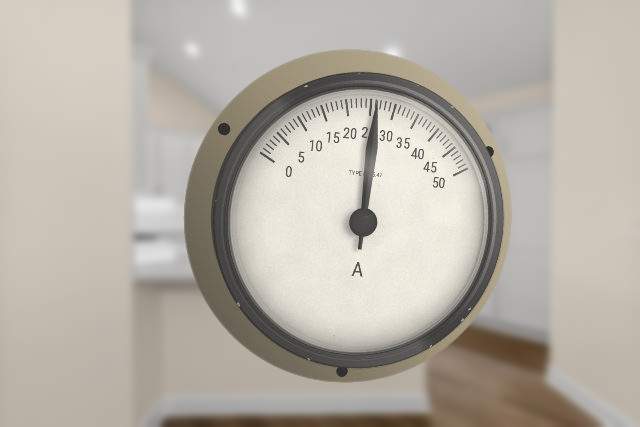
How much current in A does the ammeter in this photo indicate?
26 A
